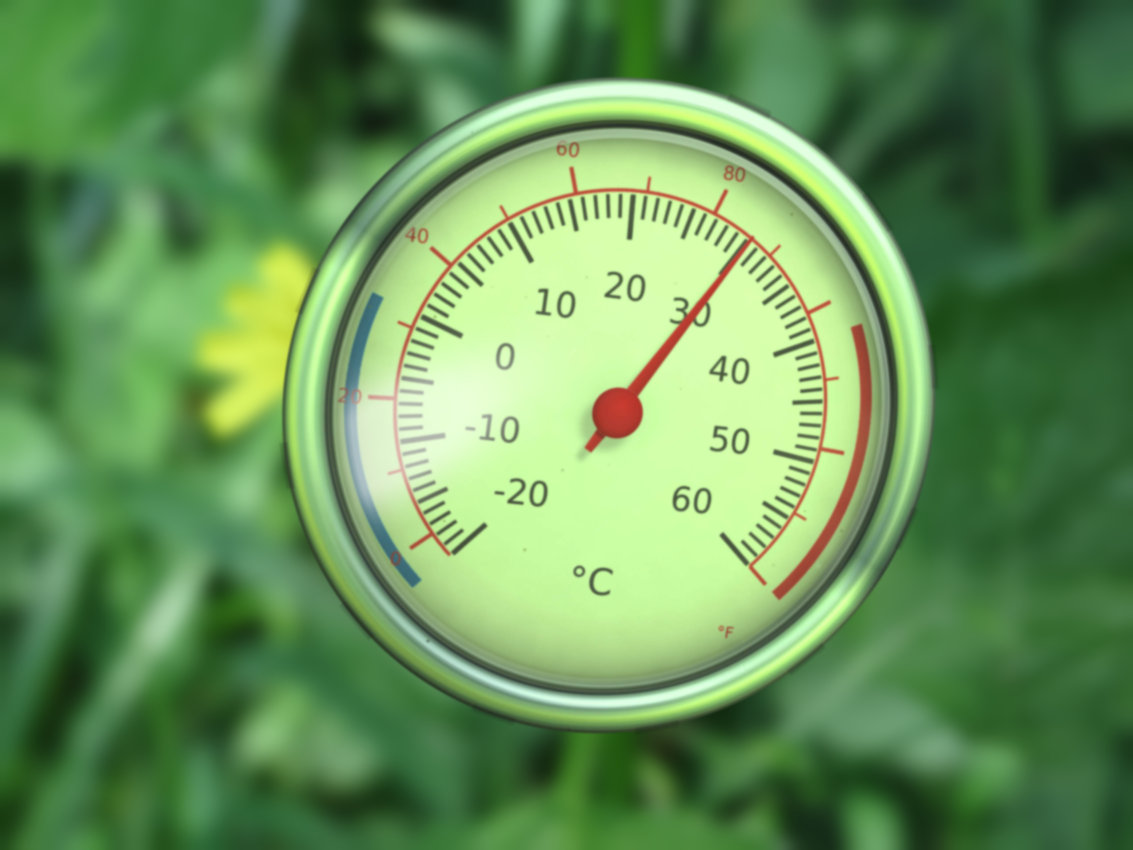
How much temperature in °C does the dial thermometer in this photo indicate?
30 °C
